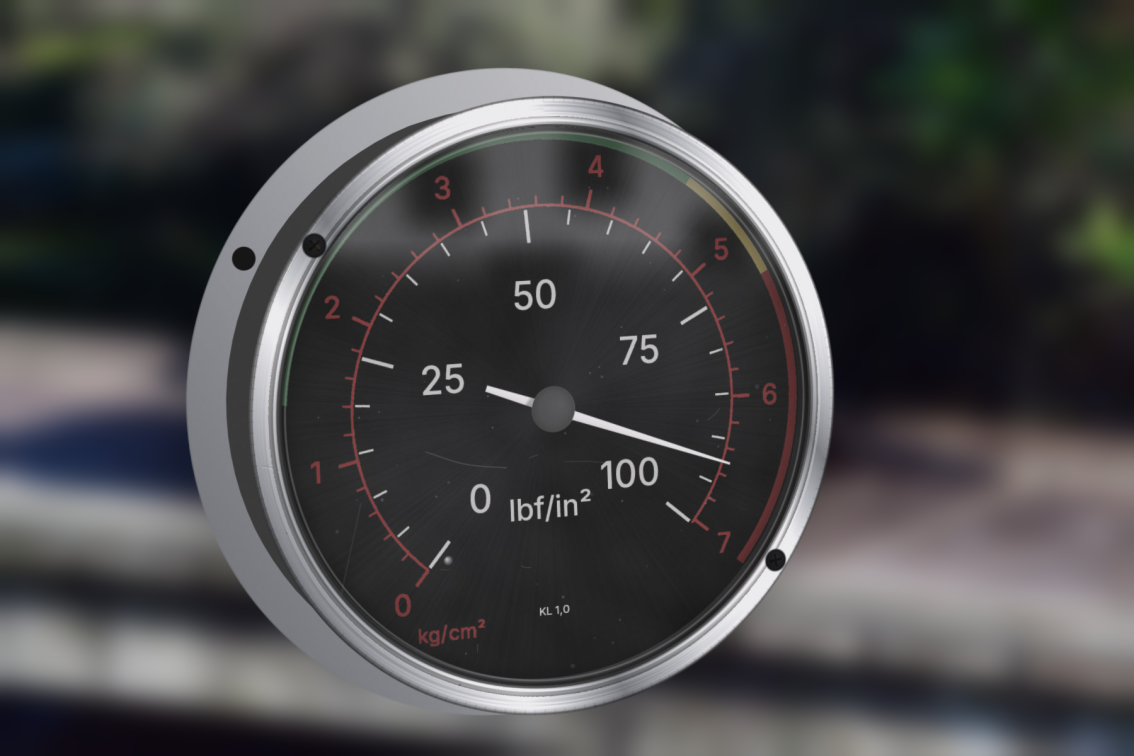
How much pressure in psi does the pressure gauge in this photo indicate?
92.5 psi
